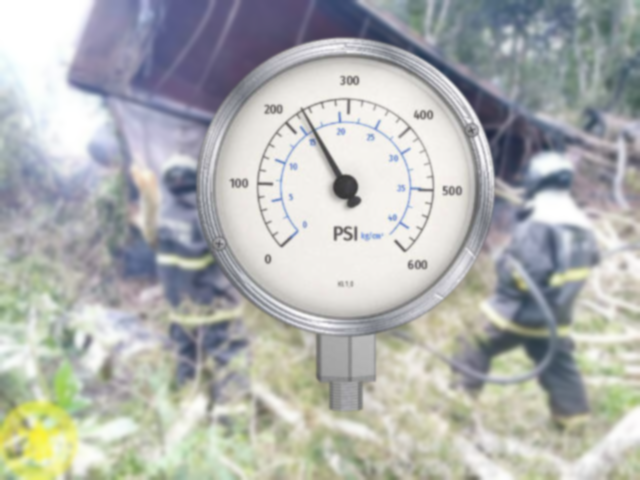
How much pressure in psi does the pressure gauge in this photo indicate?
230 psi
